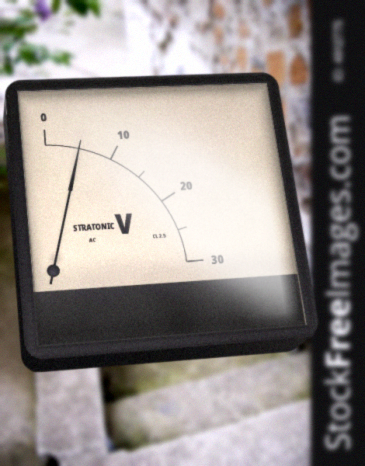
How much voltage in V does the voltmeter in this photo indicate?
5 V
